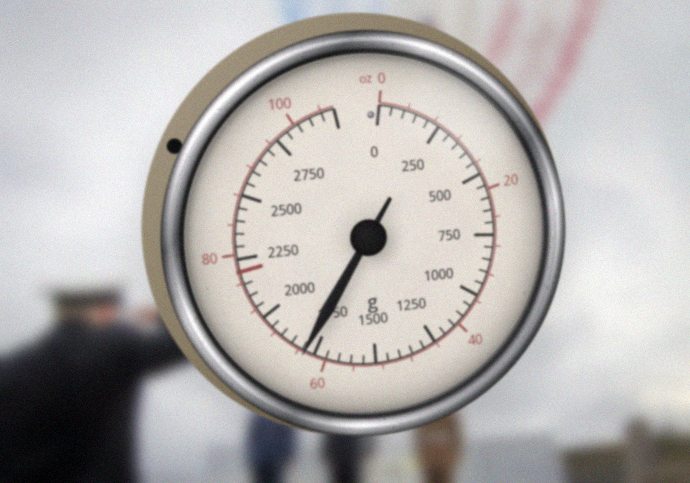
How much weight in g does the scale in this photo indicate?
1800 g
